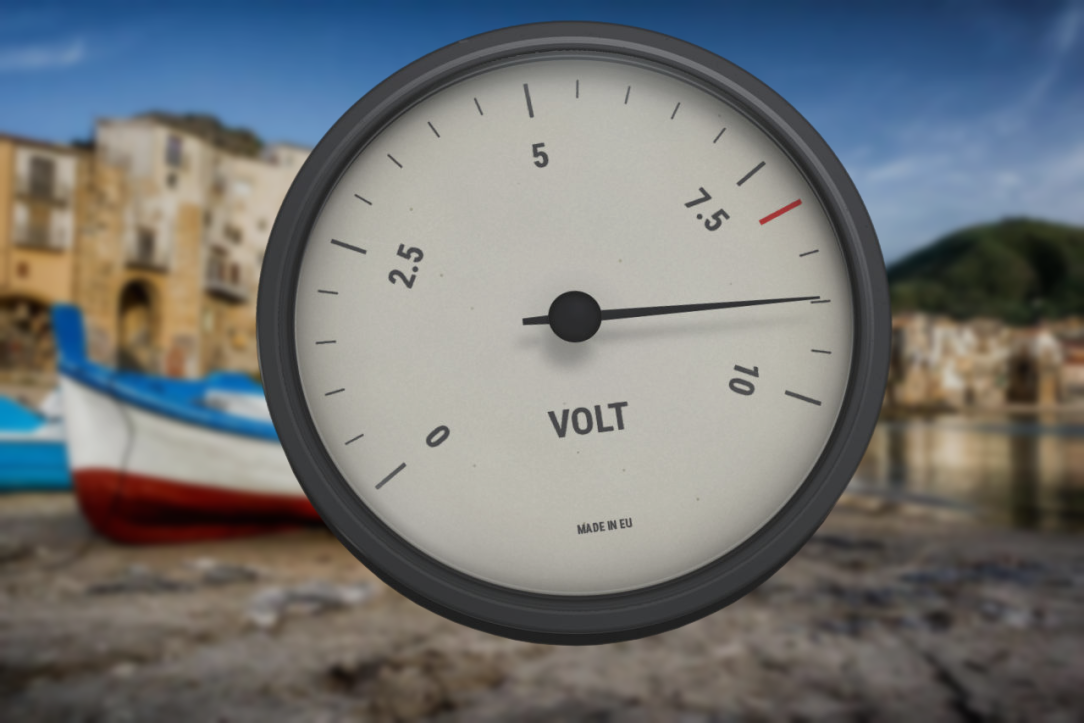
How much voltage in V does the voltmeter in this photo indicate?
9 V
